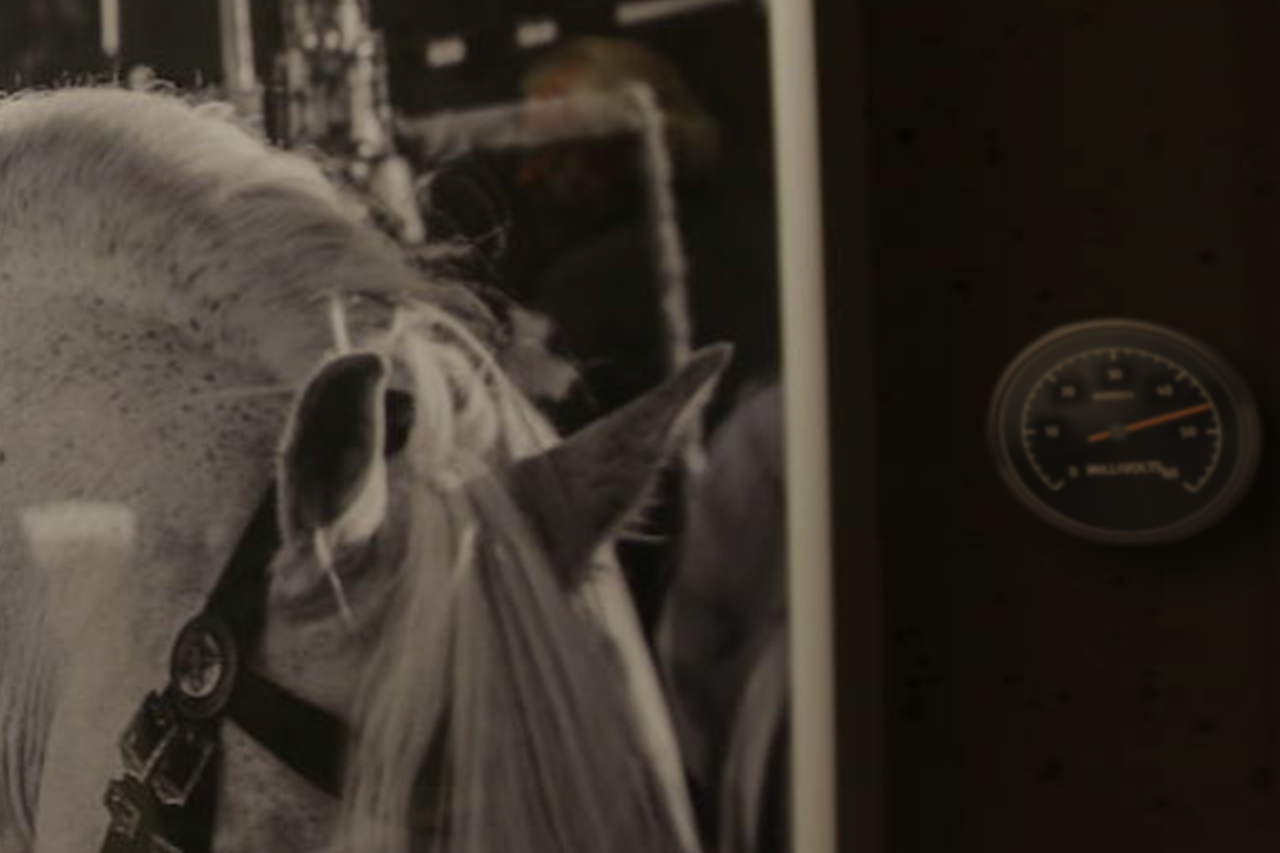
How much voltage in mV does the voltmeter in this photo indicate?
46 mV
